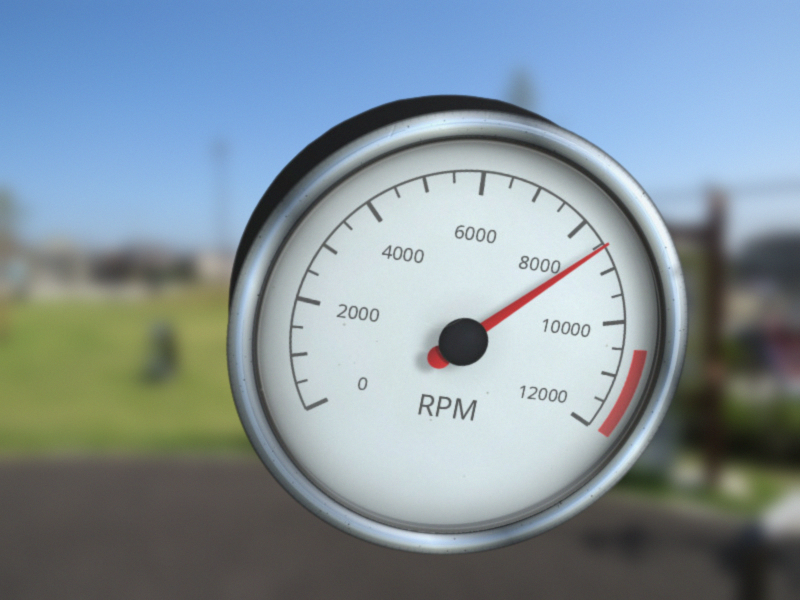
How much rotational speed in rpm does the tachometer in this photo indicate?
8500 rpm
